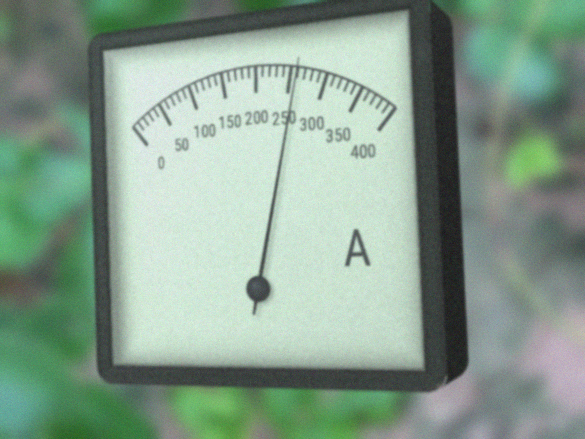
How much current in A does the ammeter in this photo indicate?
260 A
